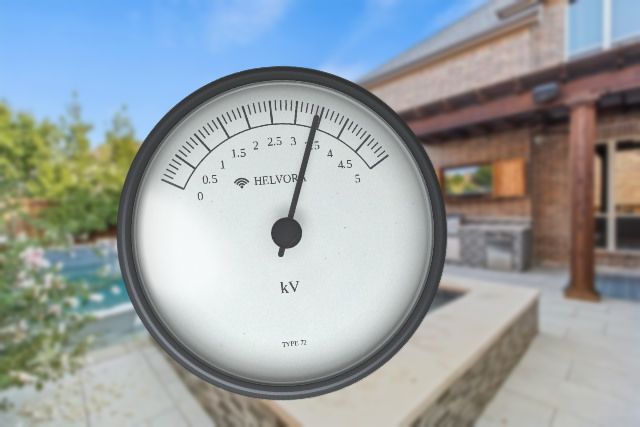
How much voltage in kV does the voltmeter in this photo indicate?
3.4 kV
